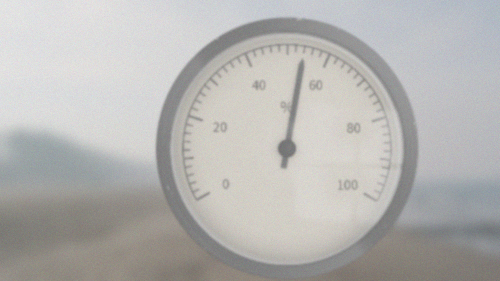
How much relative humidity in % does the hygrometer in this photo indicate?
54 %
